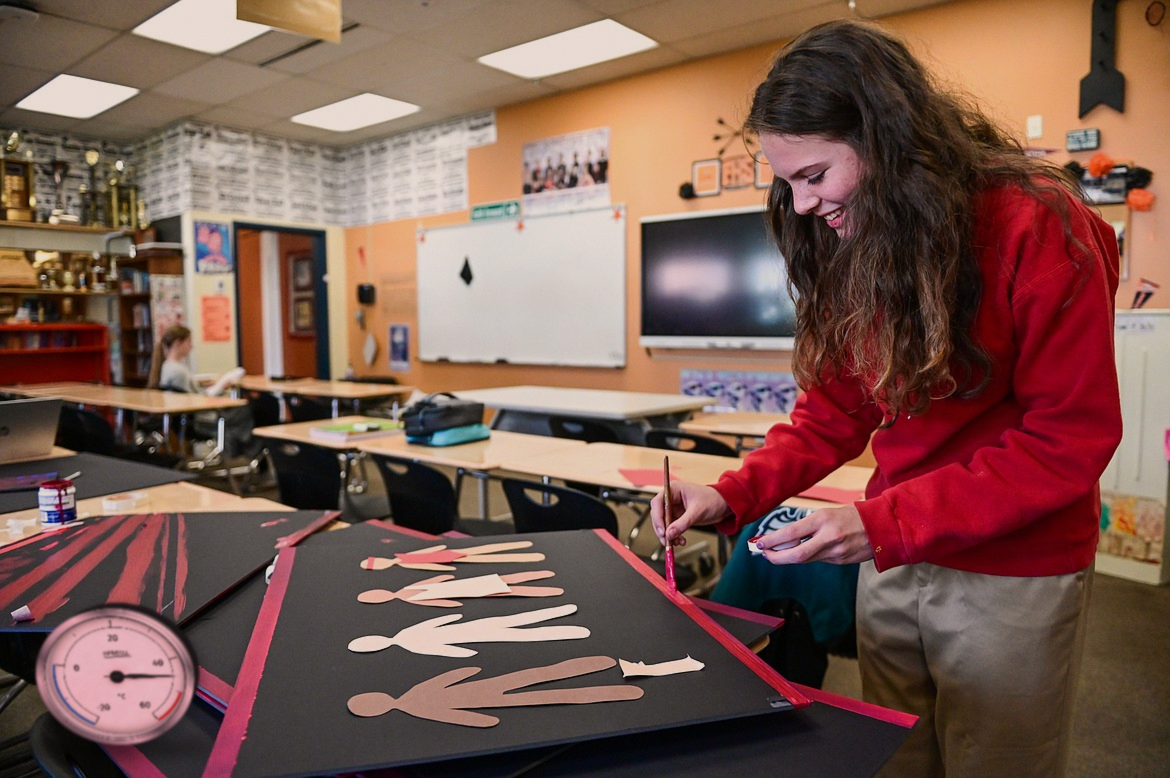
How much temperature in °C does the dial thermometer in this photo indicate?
45 °C
